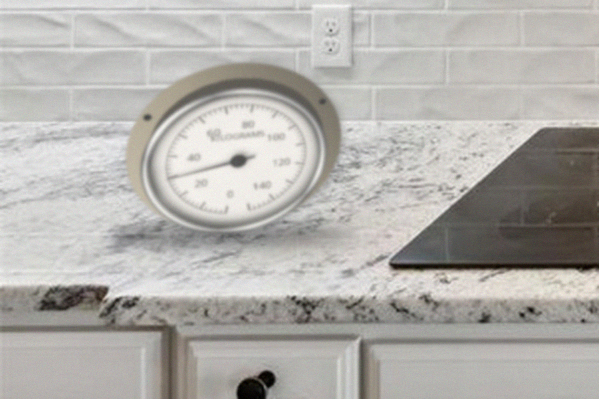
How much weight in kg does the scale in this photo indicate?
30 kg
